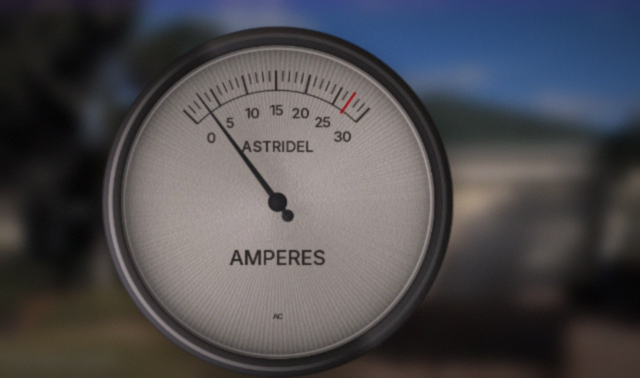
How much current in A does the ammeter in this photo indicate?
3 A
